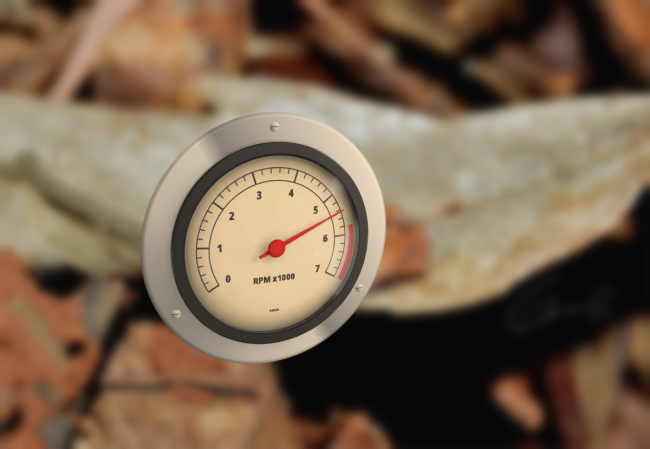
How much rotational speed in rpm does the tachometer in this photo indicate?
5400 rpm
